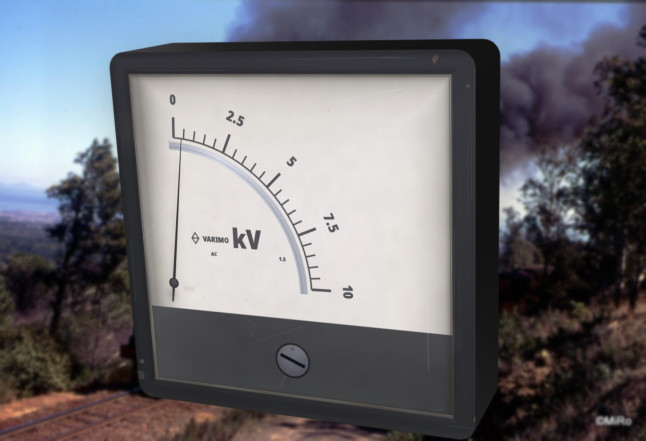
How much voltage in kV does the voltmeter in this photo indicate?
0.5 kV
